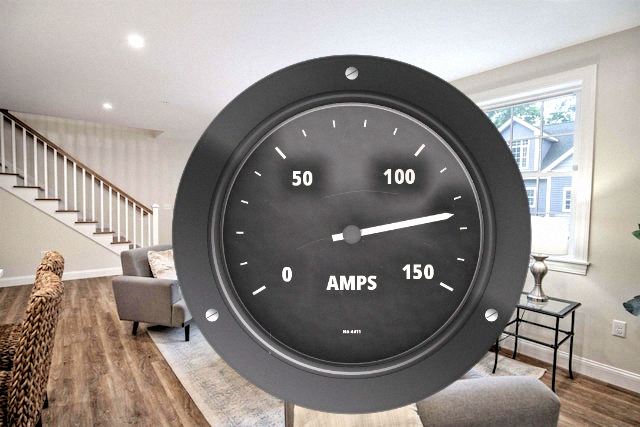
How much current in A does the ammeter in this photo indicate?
125 A
